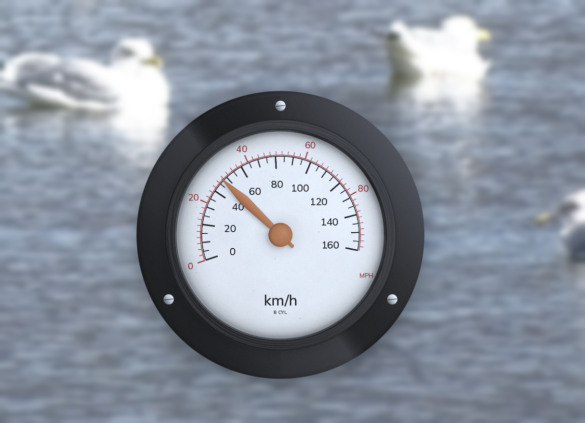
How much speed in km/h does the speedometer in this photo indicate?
47.5 km/h
